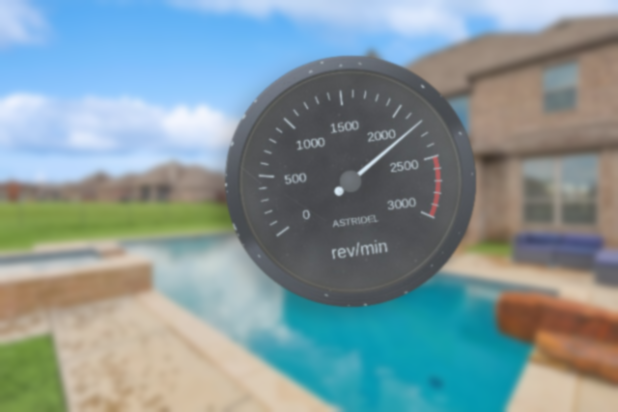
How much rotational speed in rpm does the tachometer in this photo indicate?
2200 rpm
